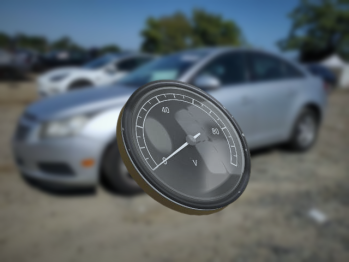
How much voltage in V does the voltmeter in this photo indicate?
0 V
